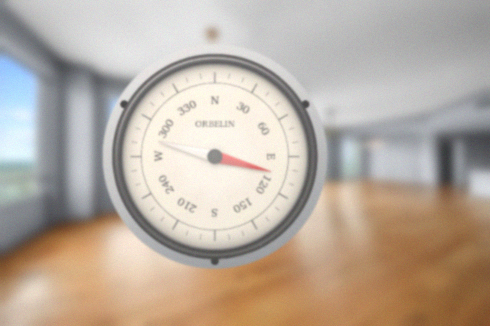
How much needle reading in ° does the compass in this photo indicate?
105 °
